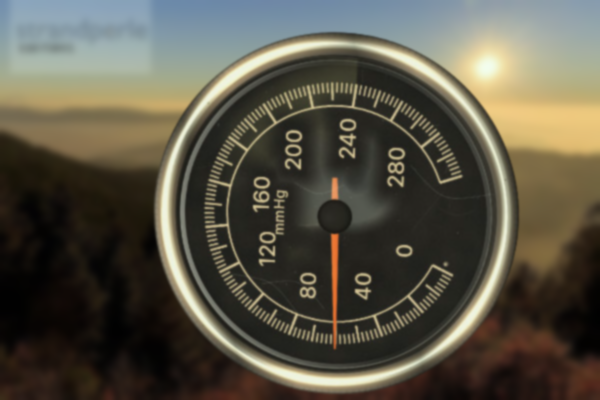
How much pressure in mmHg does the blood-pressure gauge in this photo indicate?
60 mmHg
